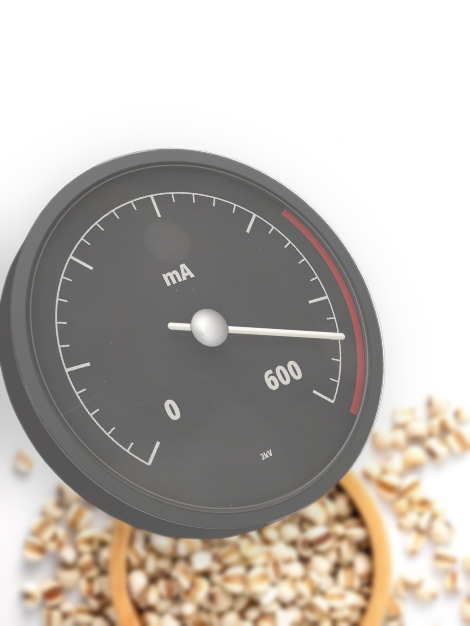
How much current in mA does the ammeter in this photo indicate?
540 mA
